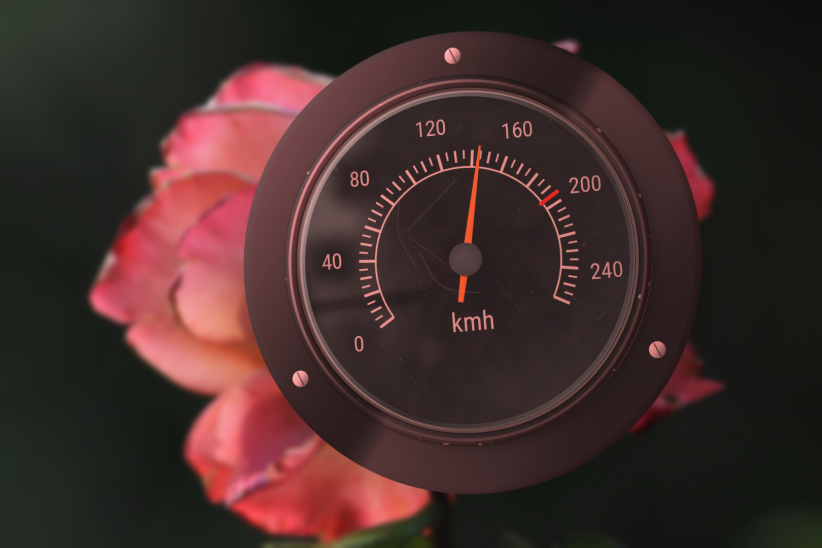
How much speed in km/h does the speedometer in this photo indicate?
145 km/h
